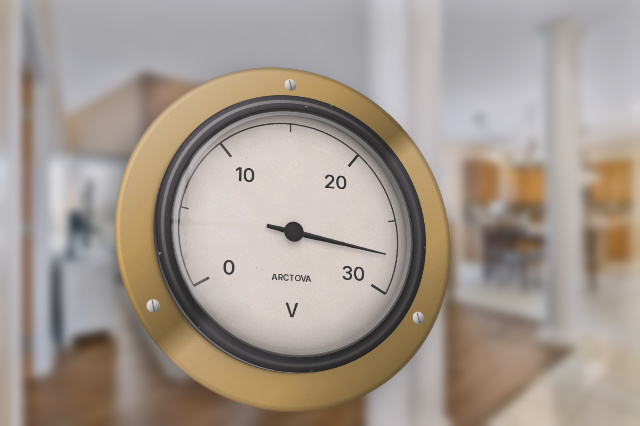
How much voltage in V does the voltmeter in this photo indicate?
27.5 V
